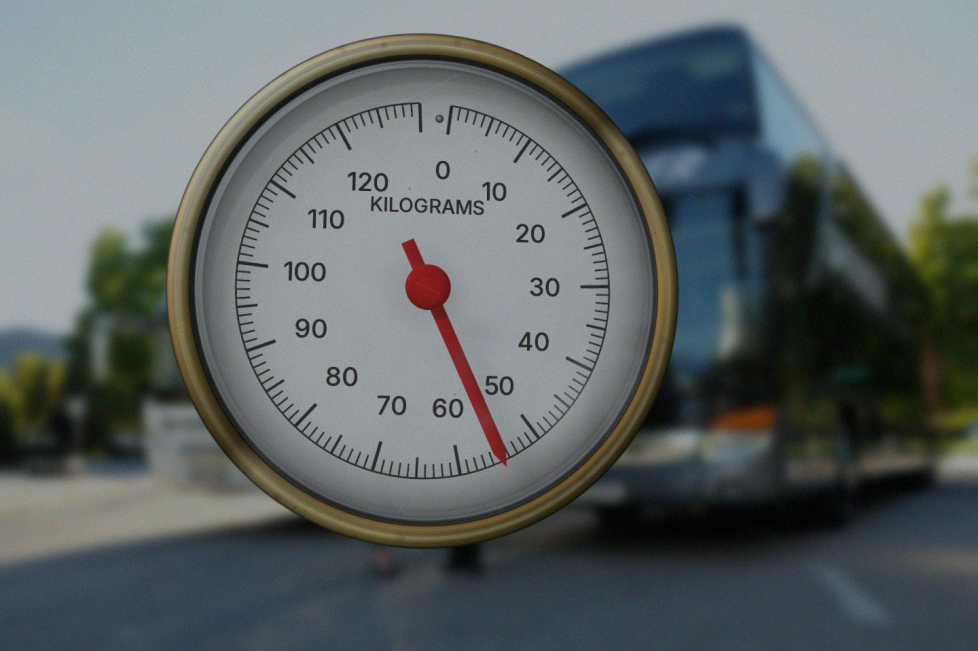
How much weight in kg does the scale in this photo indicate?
55 kg
